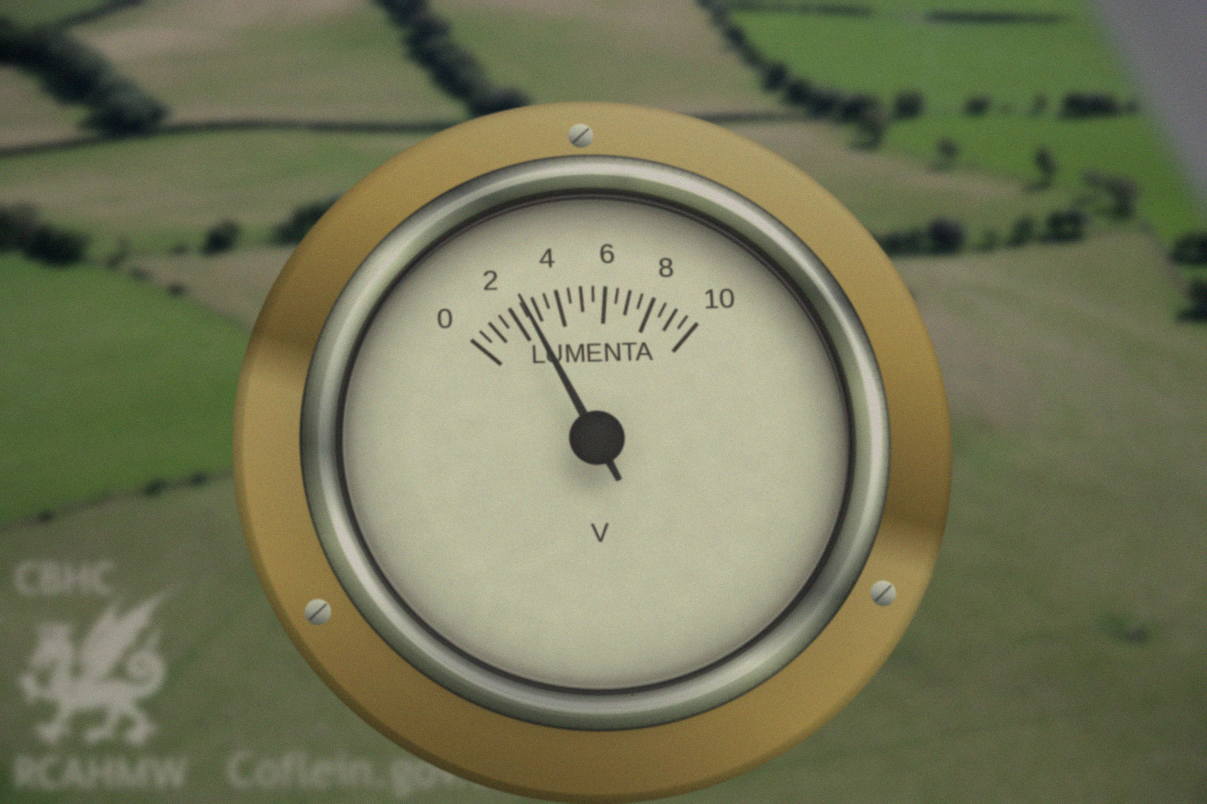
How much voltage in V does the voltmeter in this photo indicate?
2.5 V
